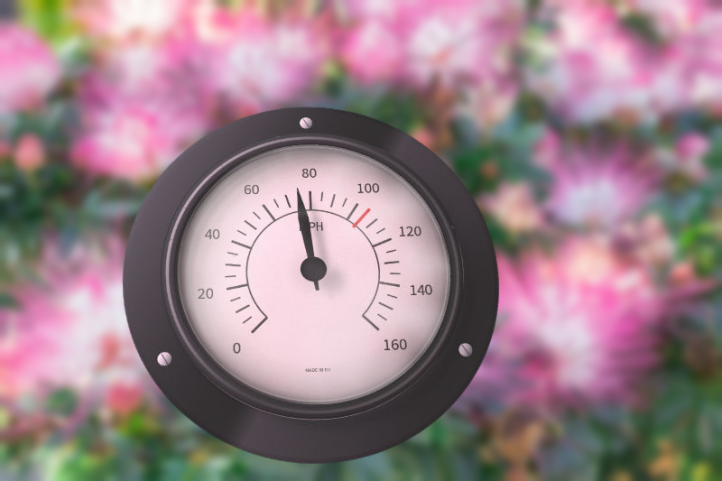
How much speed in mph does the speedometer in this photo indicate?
75 mph
